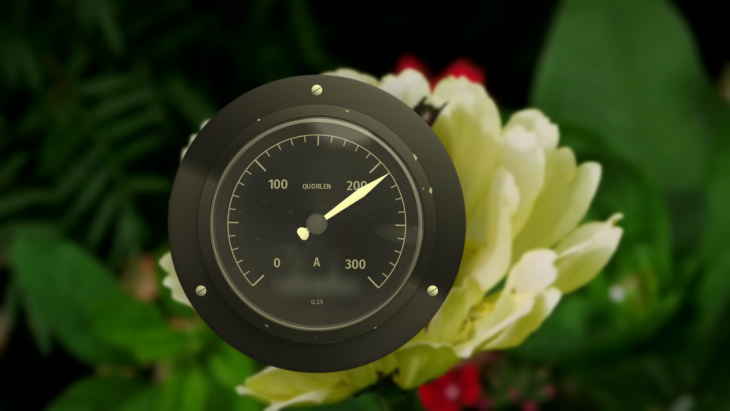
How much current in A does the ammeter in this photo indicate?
210 A
